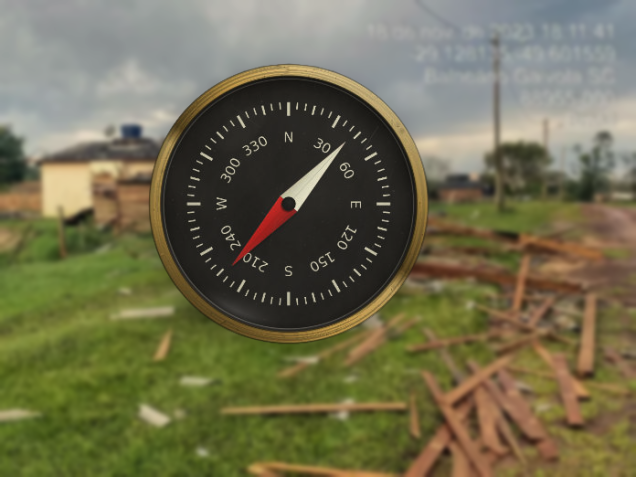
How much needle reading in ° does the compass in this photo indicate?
222.5 °
